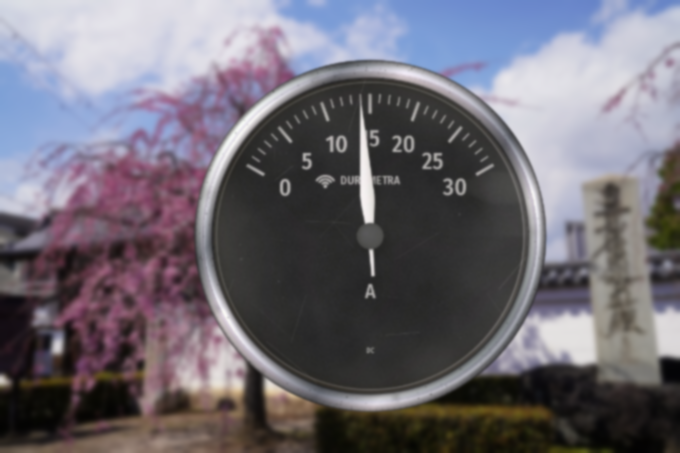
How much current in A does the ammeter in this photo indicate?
14 A
